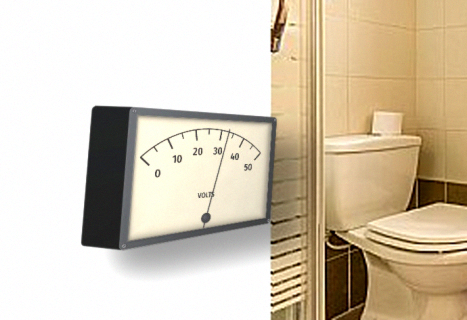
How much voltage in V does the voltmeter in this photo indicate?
32.5 V
